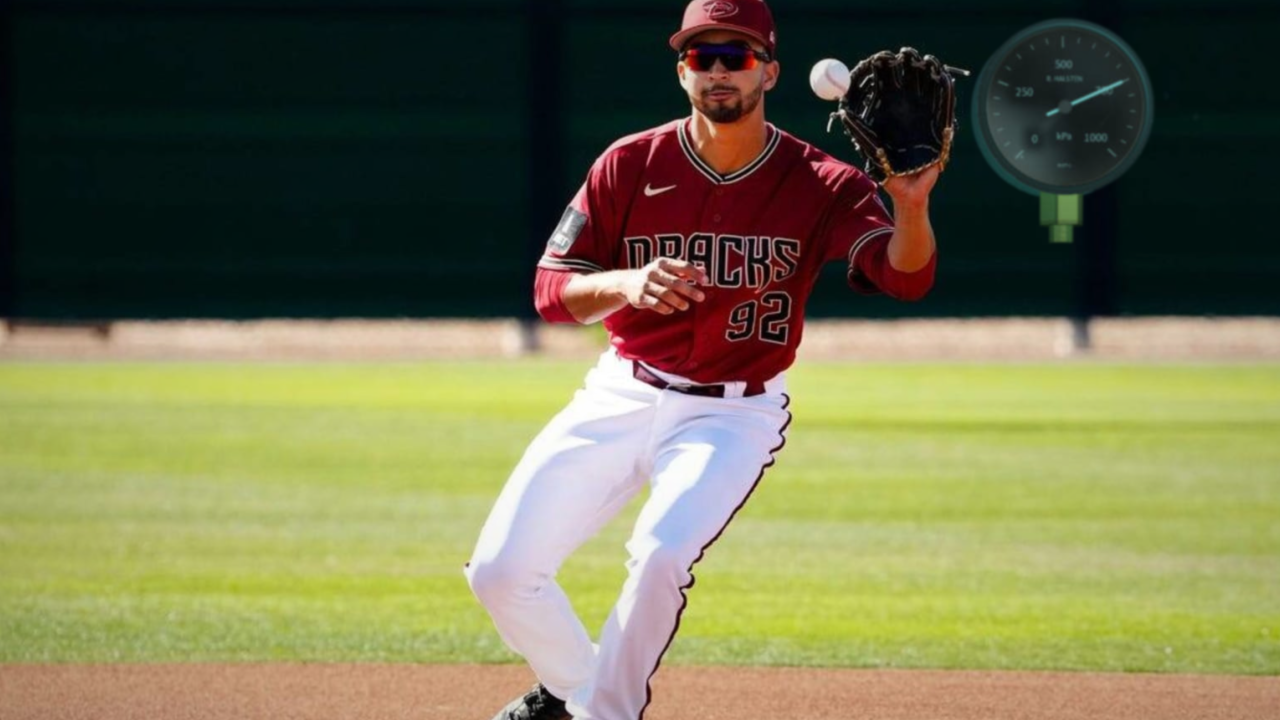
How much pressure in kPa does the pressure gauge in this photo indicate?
750 kPa
